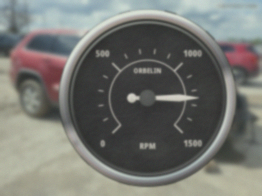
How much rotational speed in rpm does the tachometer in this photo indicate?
1250 rpm
